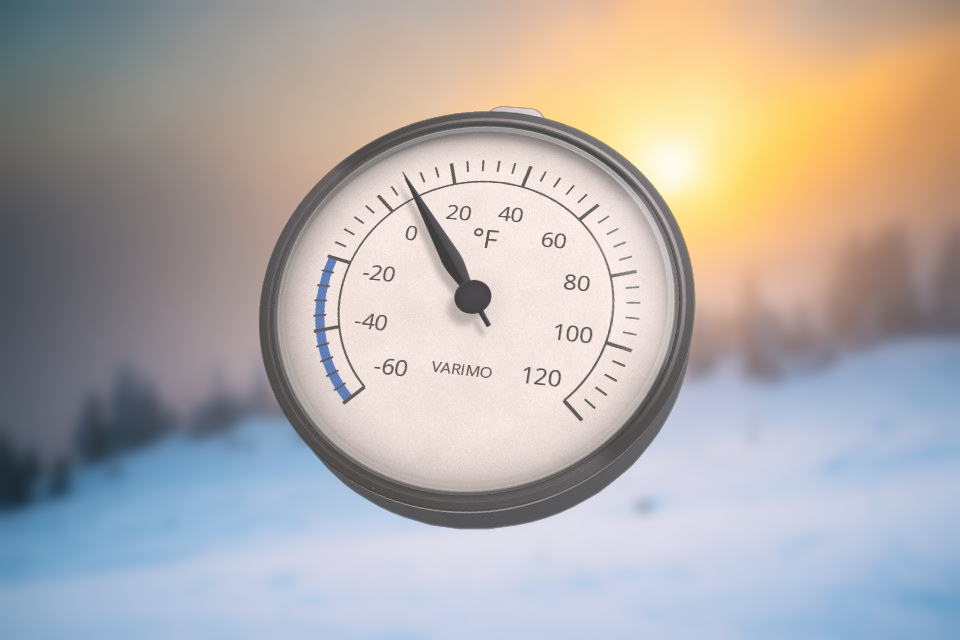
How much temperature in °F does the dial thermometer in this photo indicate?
8 °F
